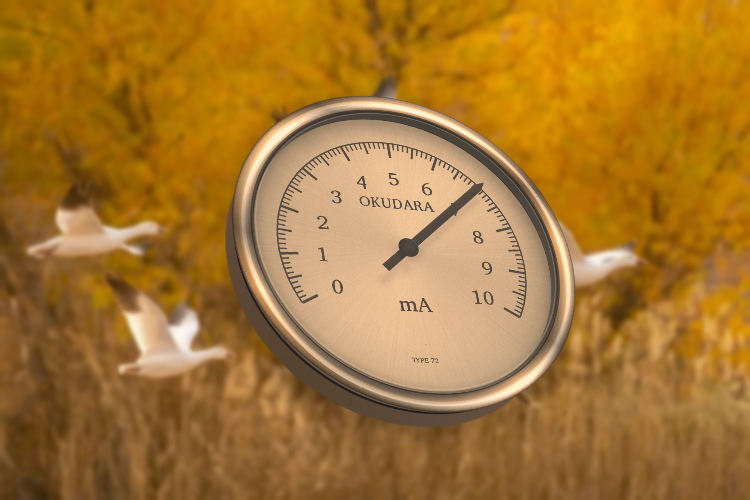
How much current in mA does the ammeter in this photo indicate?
7 mA
